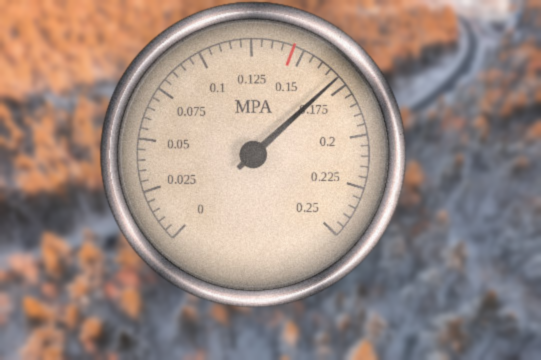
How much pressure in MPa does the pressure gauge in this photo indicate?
0.17 MPa
